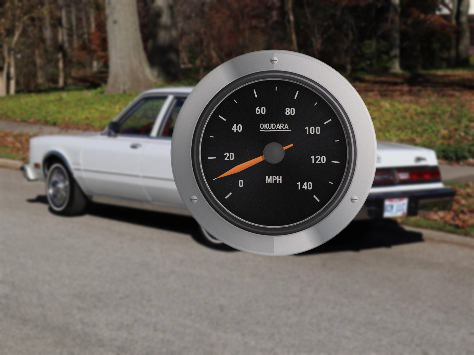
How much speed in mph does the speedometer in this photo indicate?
10 mph
